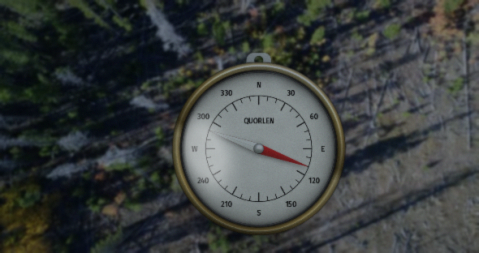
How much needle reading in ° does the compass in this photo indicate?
110 °
